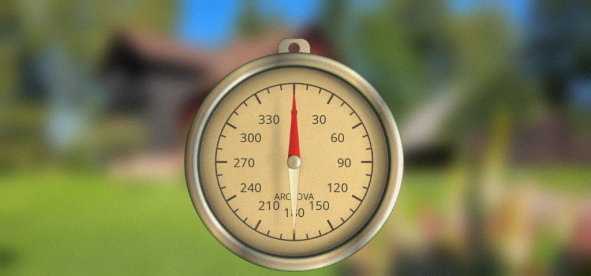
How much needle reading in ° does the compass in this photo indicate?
0 °
